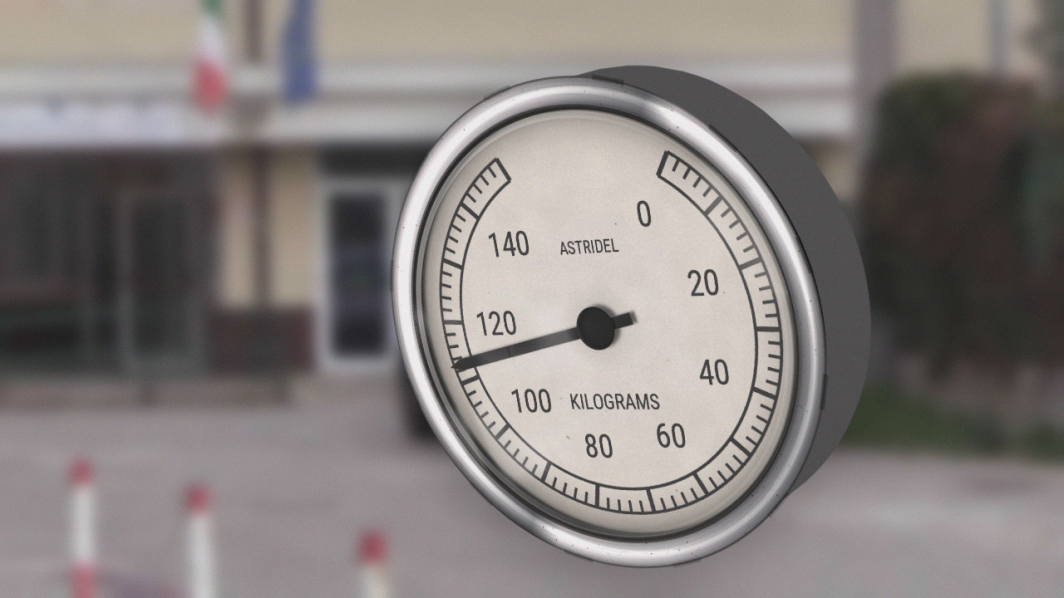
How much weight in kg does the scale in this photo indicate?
113 kg
